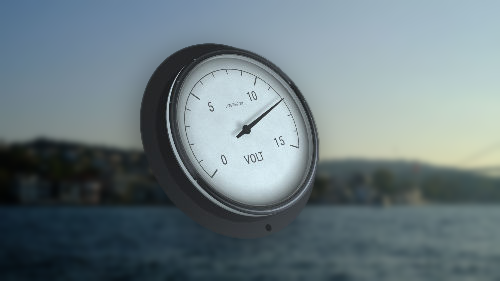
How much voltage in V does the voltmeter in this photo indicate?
12 V
